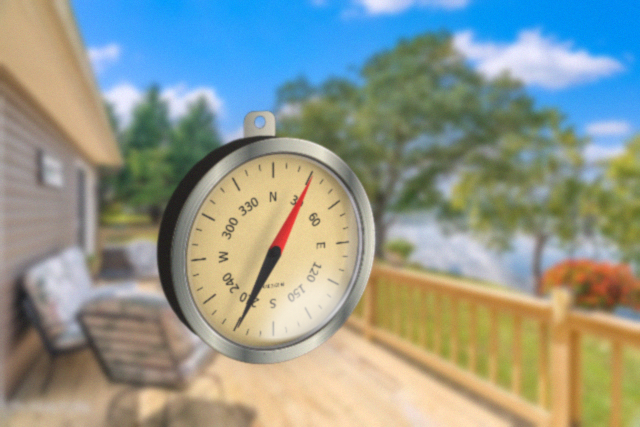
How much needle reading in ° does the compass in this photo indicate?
30 °
